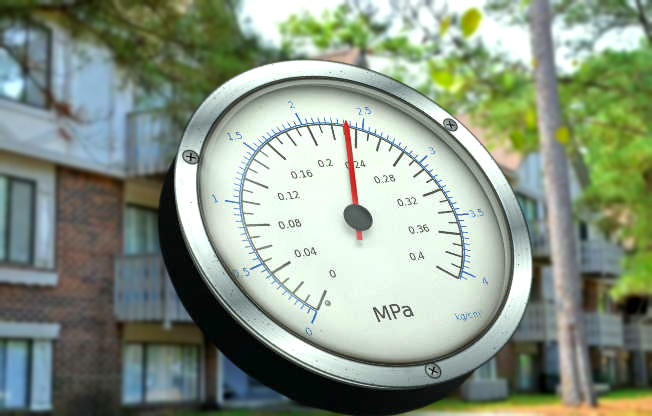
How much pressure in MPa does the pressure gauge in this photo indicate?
0.23 MPa
